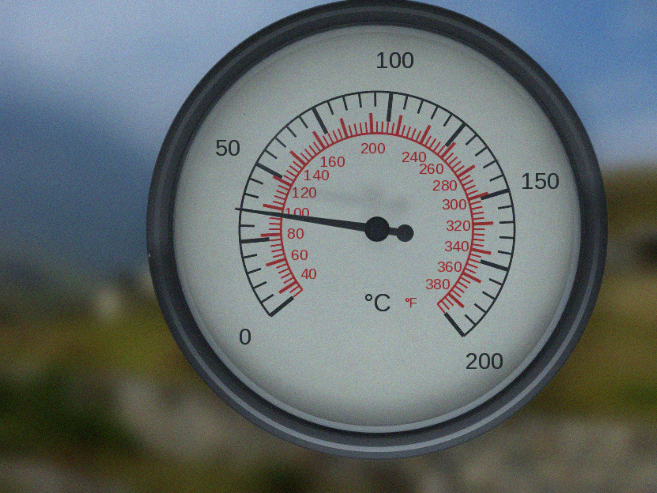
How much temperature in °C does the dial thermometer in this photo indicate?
35 °C
